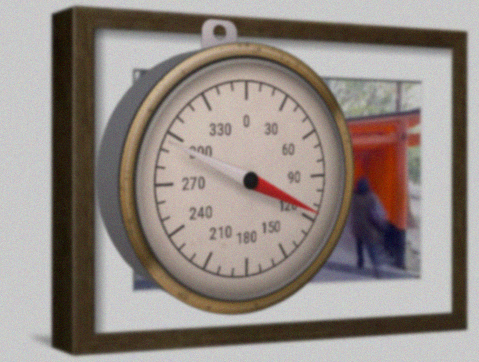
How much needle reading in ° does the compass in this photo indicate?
115 °
